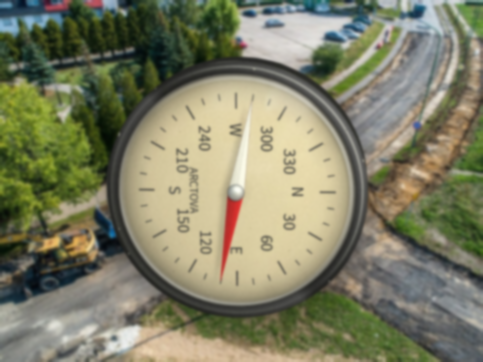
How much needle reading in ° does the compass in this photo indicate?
100 °
